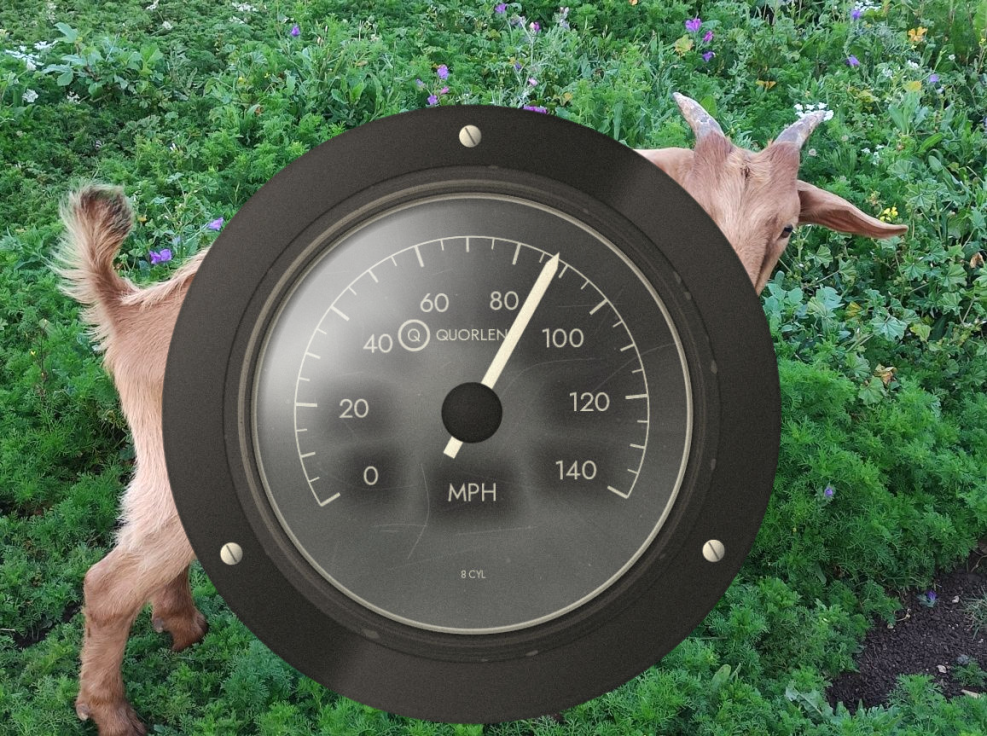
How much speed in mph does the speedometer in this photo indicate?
87.5 mph
